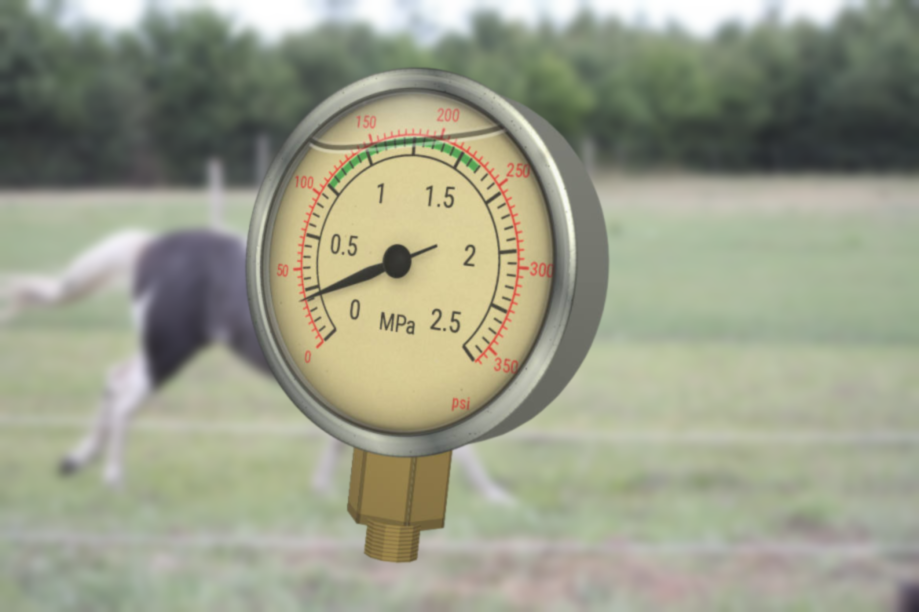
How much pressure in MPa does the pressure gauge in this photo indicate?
0.2 MPa
